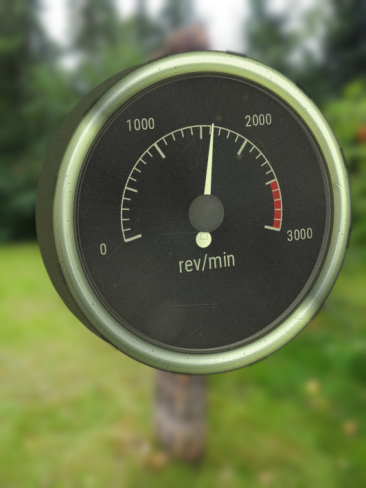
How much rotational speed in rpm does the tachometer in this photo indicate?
1600 rpm
